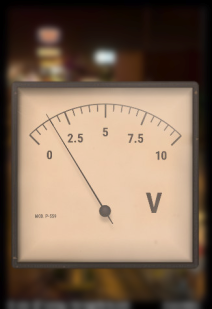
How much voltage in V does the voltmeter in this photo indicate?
1.5 V
